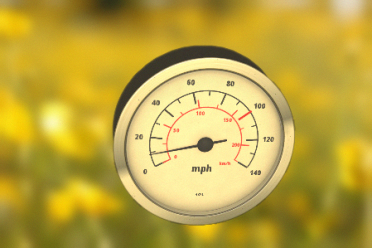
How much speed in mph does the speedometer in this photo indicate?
10 mph
